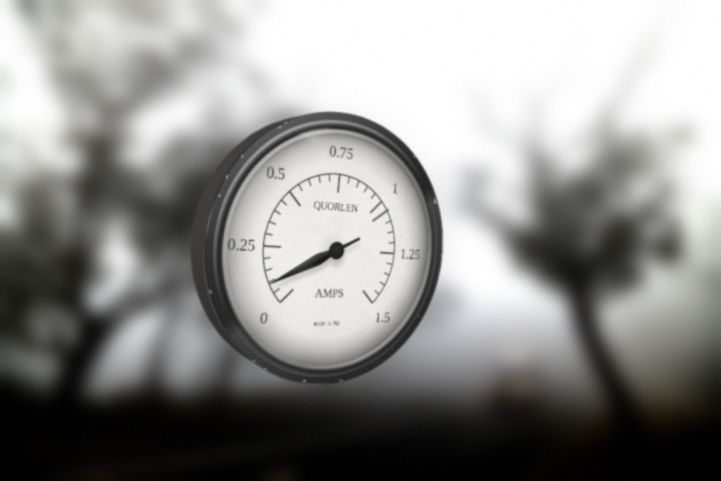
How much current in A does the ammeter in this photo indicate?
0.1 A
